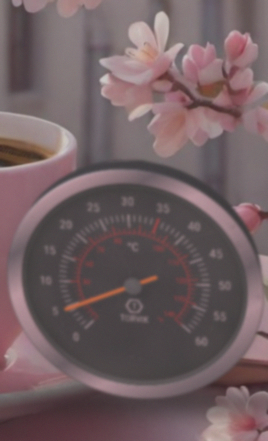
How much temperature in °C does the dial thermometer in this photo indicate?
5 °C
